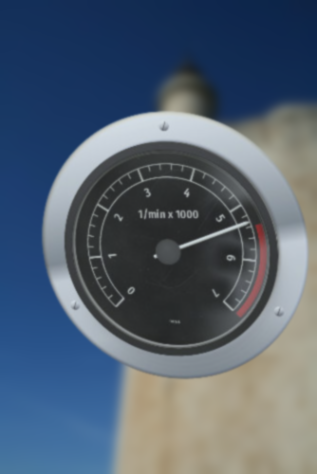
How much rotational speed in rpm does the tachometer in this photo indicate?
5300 rpm
